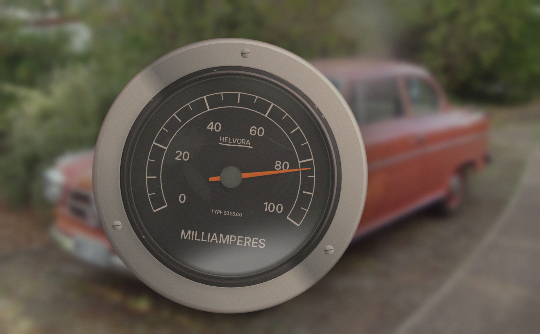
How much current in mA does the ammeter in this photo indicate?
82.5 mA
